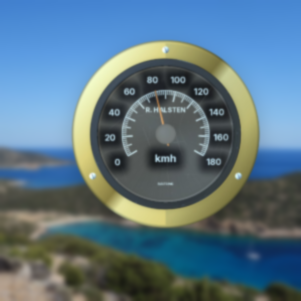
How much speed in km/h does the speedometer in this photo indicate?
80 km/h
